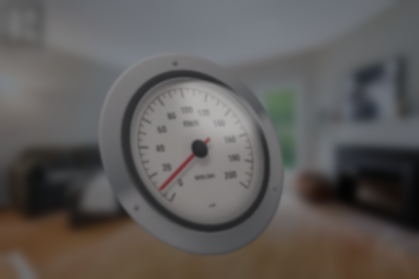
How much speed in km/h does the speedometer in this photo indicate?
10 km/h
